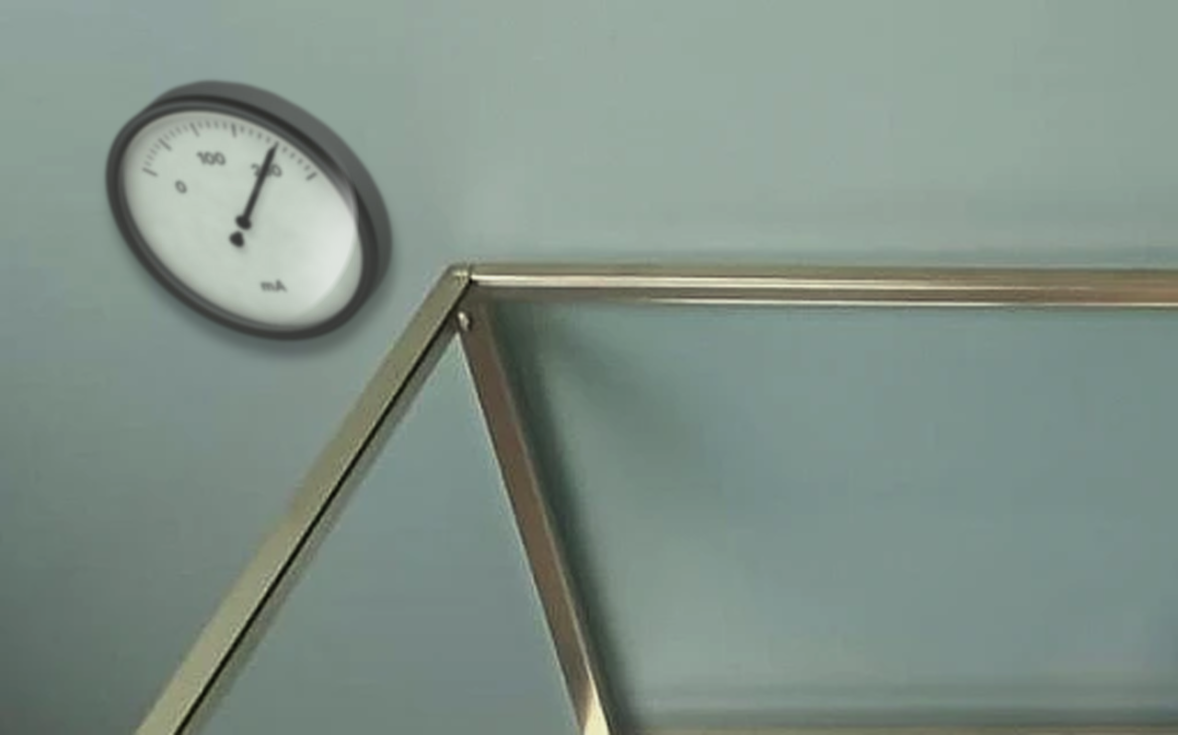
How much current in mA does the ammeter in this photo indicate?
200 mA
